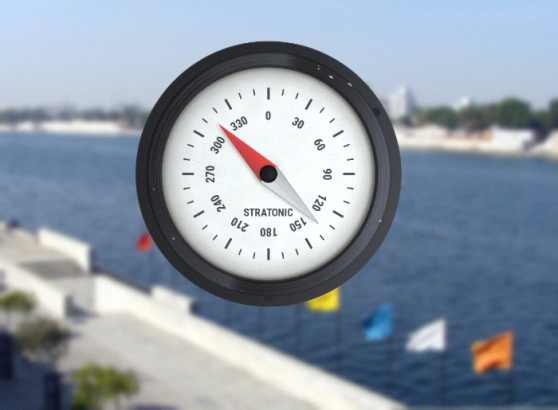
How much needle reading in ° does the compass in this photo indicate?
315 °
